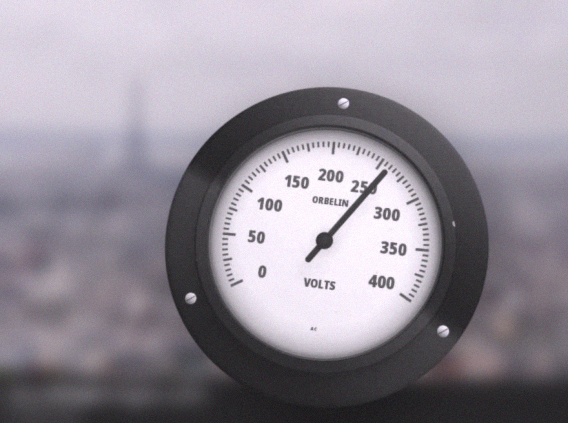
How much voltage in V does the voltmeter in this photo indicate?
260 V
